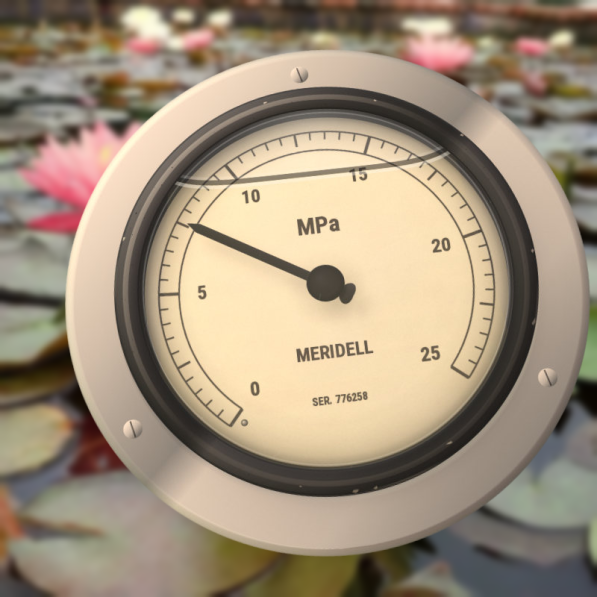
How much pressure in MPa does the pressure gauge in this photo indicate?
7.5 MPa
